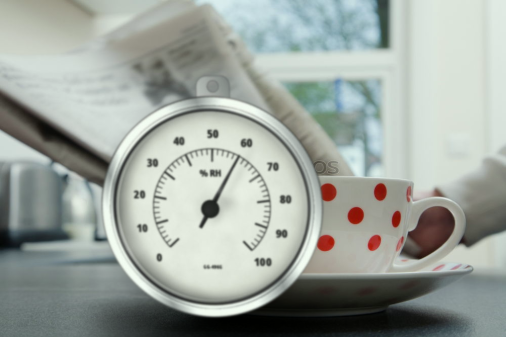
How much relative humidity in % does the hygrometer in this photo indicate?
60 %
